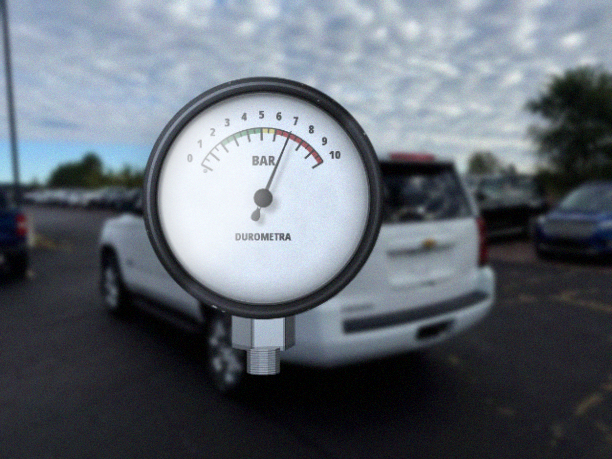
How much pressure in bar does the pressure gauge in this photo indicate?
7 bar
